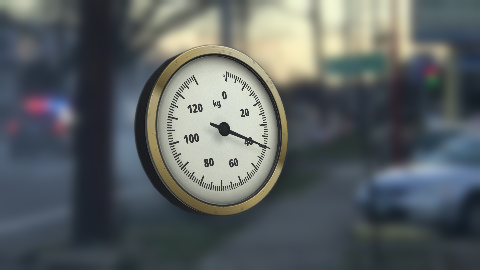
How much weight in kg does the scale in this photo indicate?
40 kg
